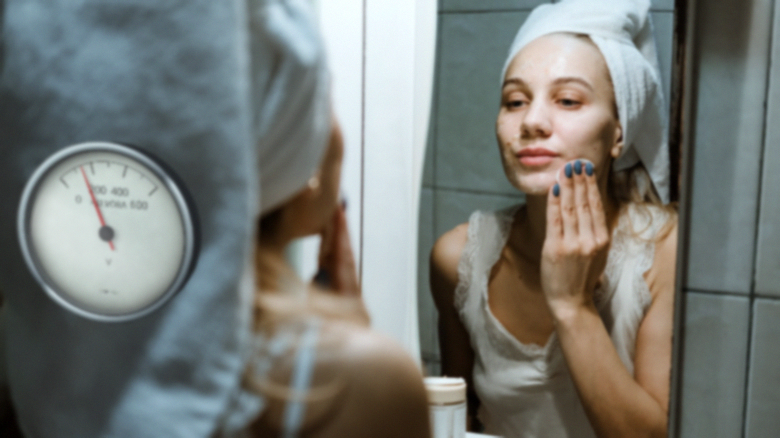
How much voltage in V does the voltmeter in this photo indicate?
150 V
